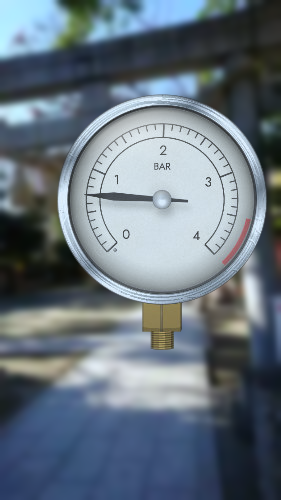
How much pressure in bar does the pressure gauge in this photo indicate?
0.7 bar
